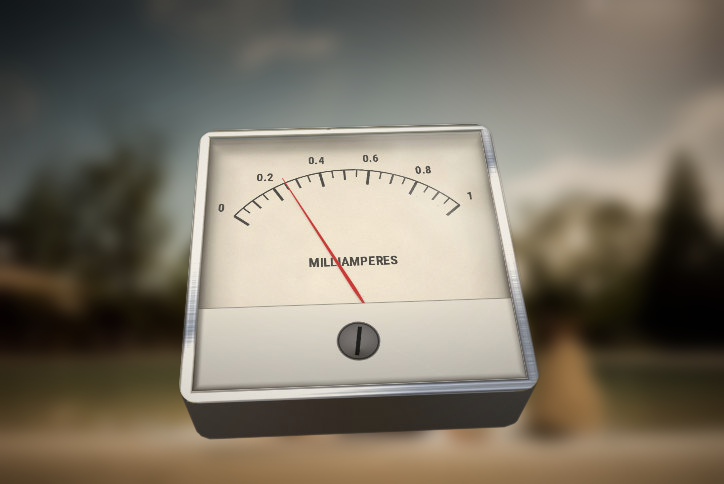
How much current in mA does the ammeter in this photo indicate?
0.25 mA
